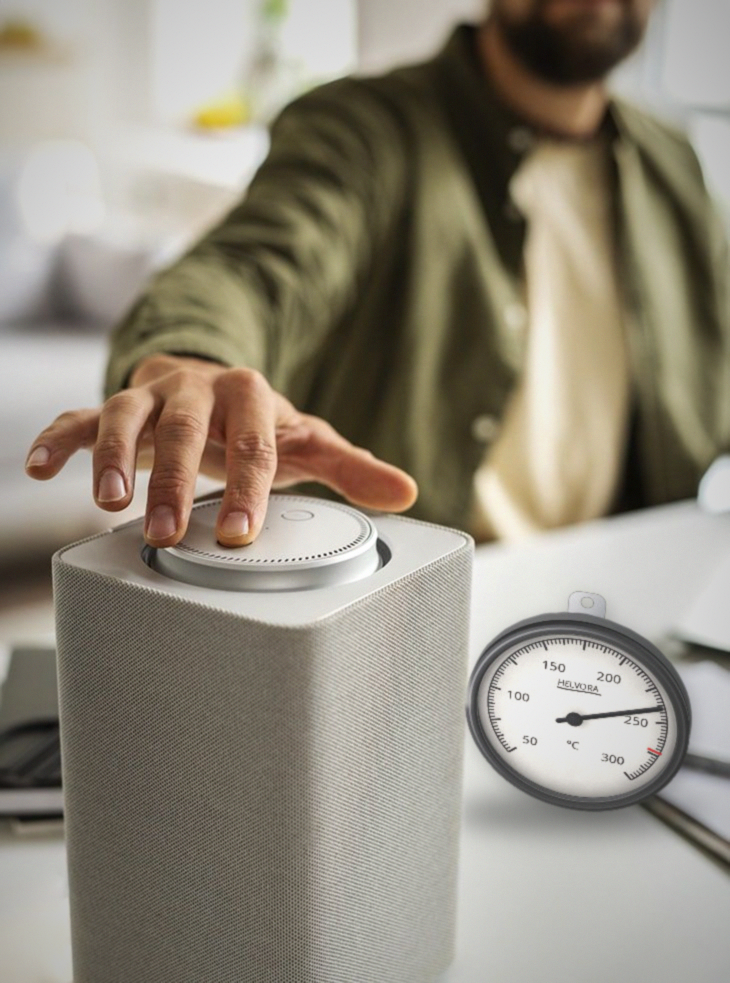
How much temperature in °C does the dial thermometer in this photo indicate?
237.5 °C
